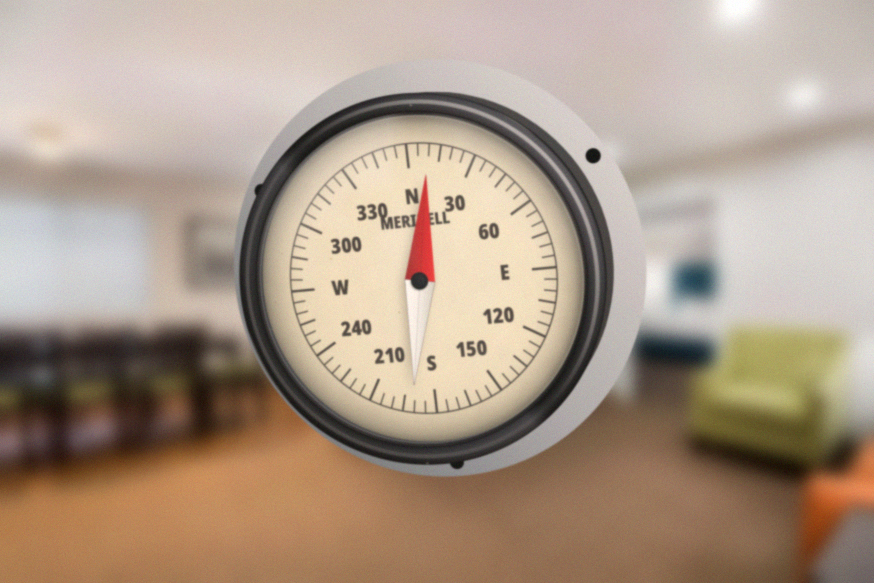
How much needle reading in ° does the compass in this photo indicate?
10 °
